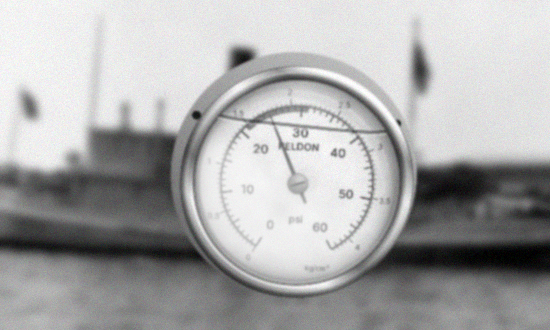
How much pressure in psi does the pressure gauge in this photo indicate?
25 psi
